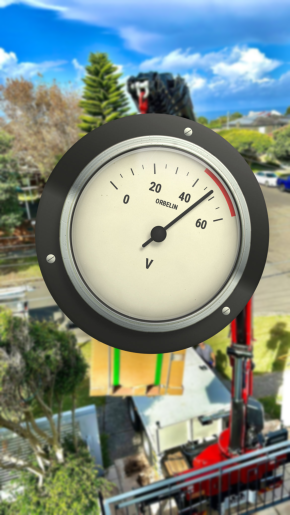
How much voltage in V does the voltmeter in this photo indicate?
47.5 V
